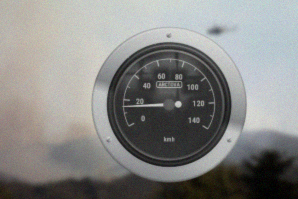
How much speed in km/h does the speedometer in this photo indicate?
15 km/h
